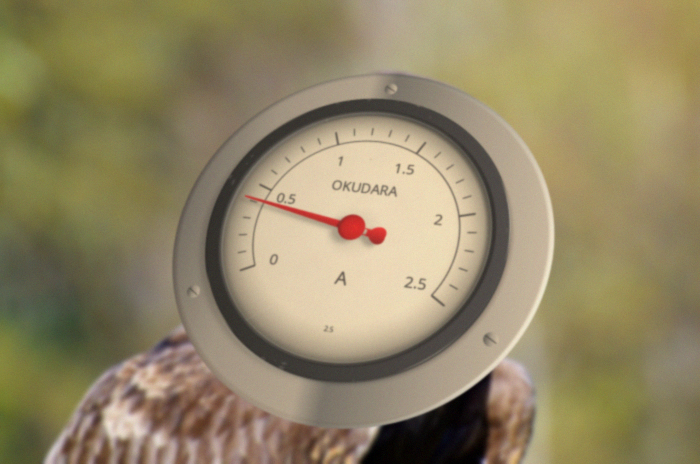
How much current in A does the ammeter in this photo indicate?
0.4 A
